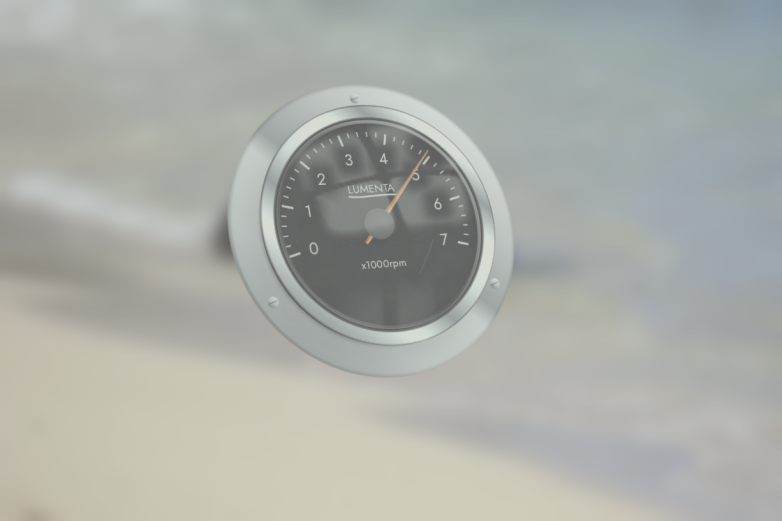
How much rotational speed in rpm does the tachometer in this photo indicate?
4900 rpm
